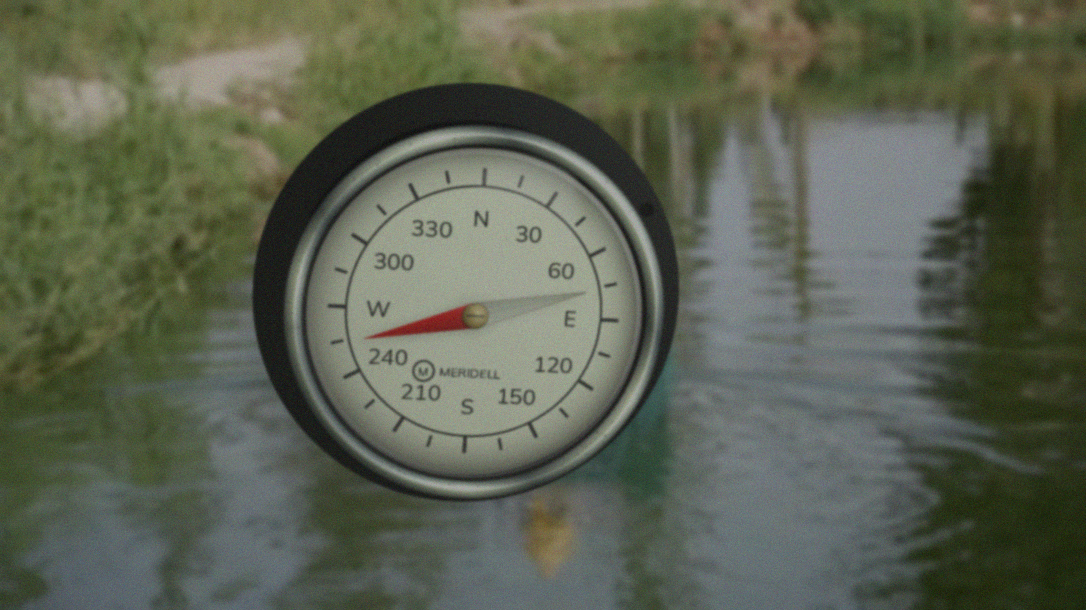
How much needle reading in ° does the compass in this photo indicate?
255 °
